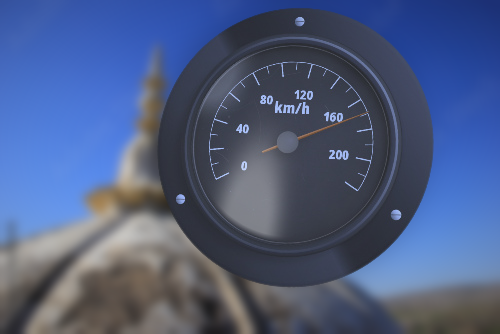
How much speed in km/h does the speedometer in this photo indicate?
170 km/h
